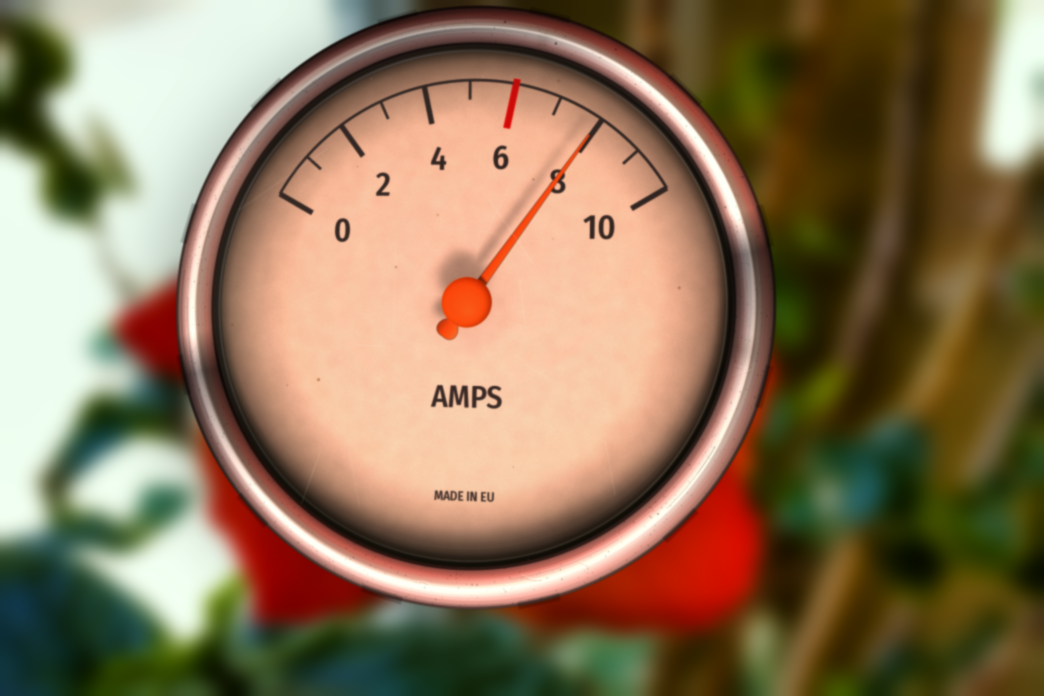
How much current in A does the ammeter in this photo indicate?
8 A
